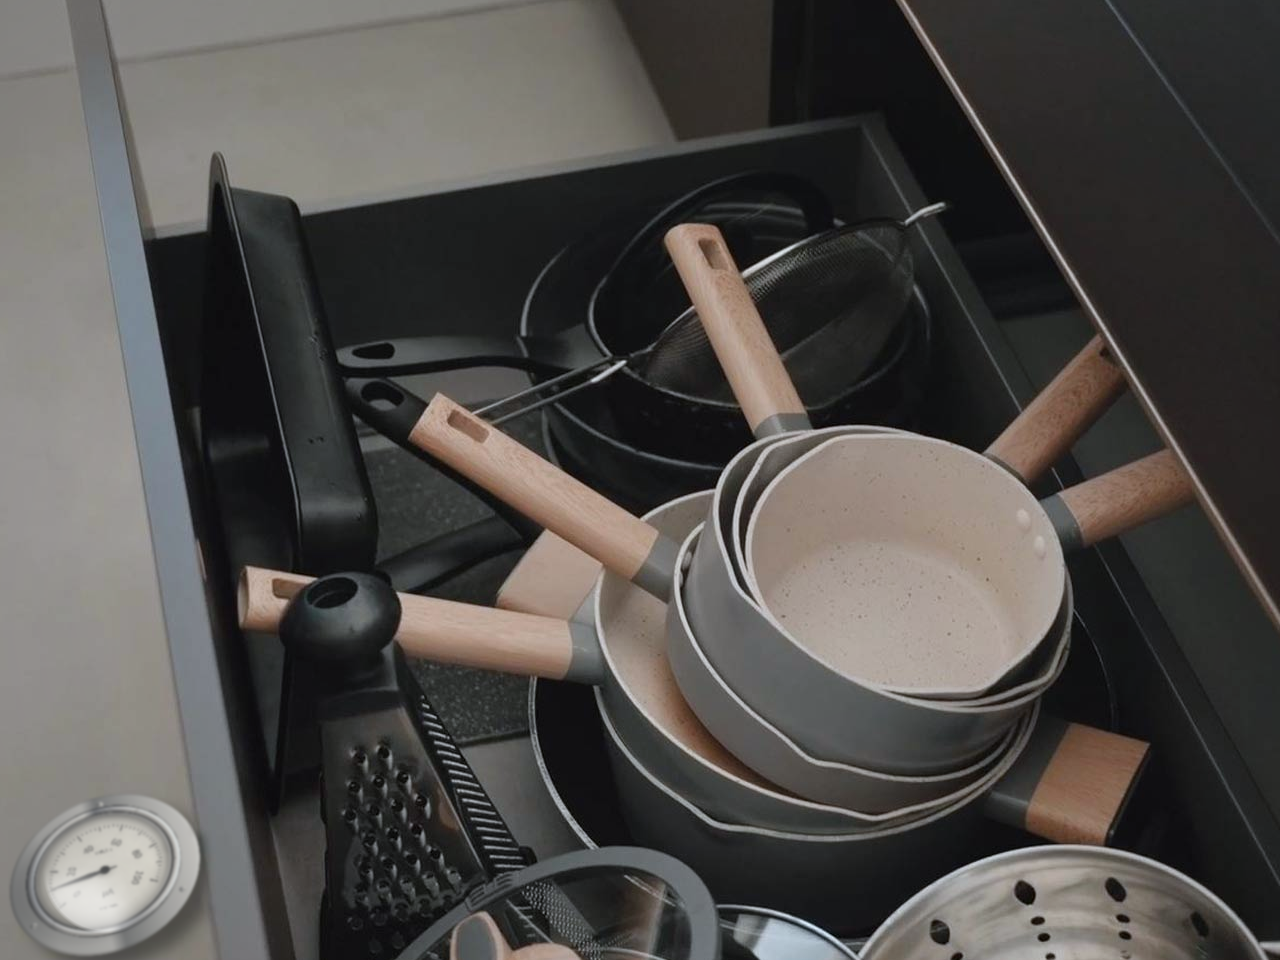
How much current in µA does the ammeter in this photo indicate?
10 µA
